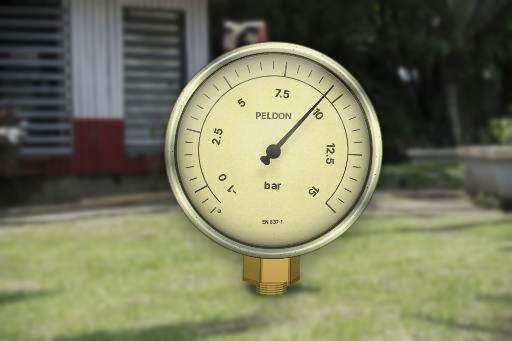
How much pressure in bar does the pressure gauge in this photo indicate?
9.5 bar
